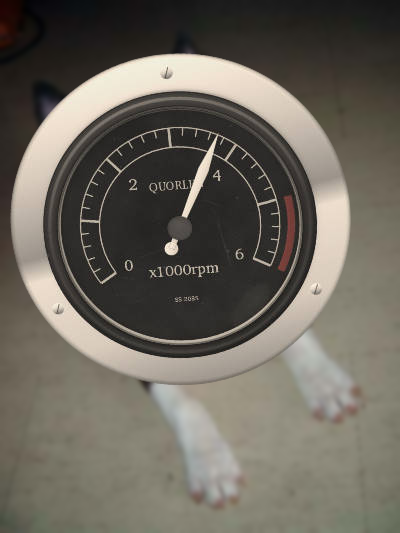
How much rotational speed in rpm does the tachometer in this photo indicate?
3700 rpm
